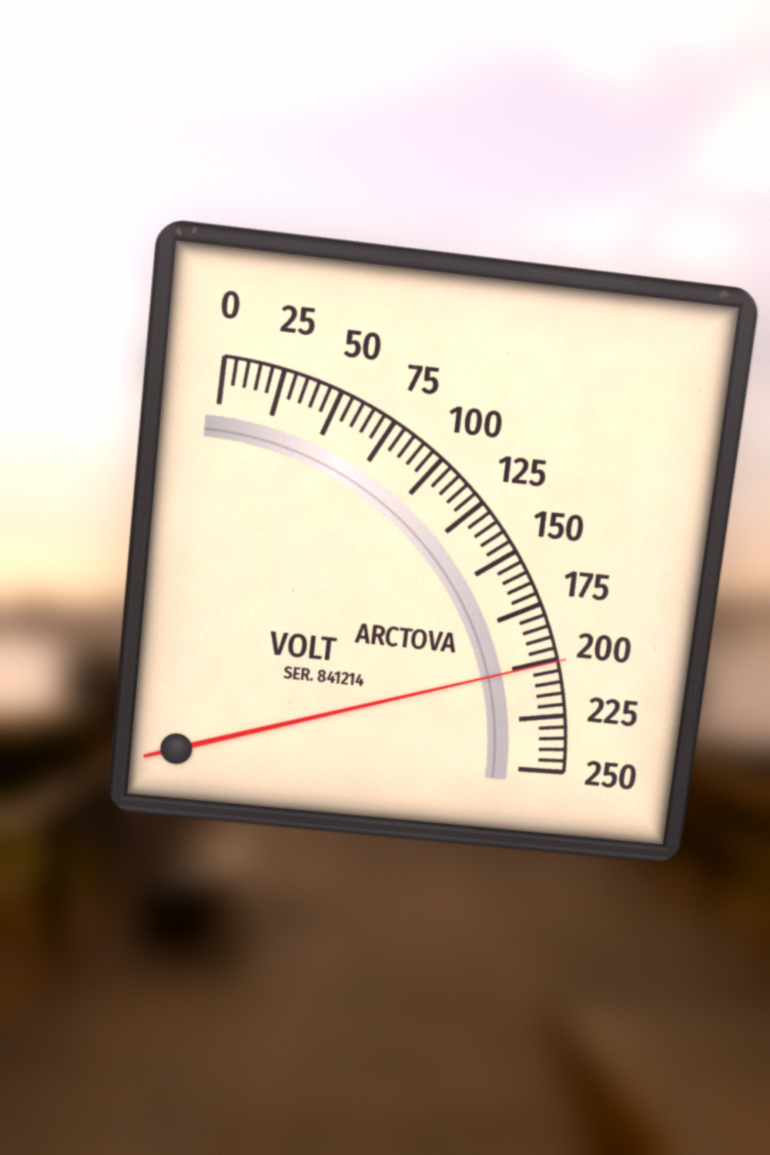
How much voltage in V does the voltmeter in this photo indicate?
200 V
